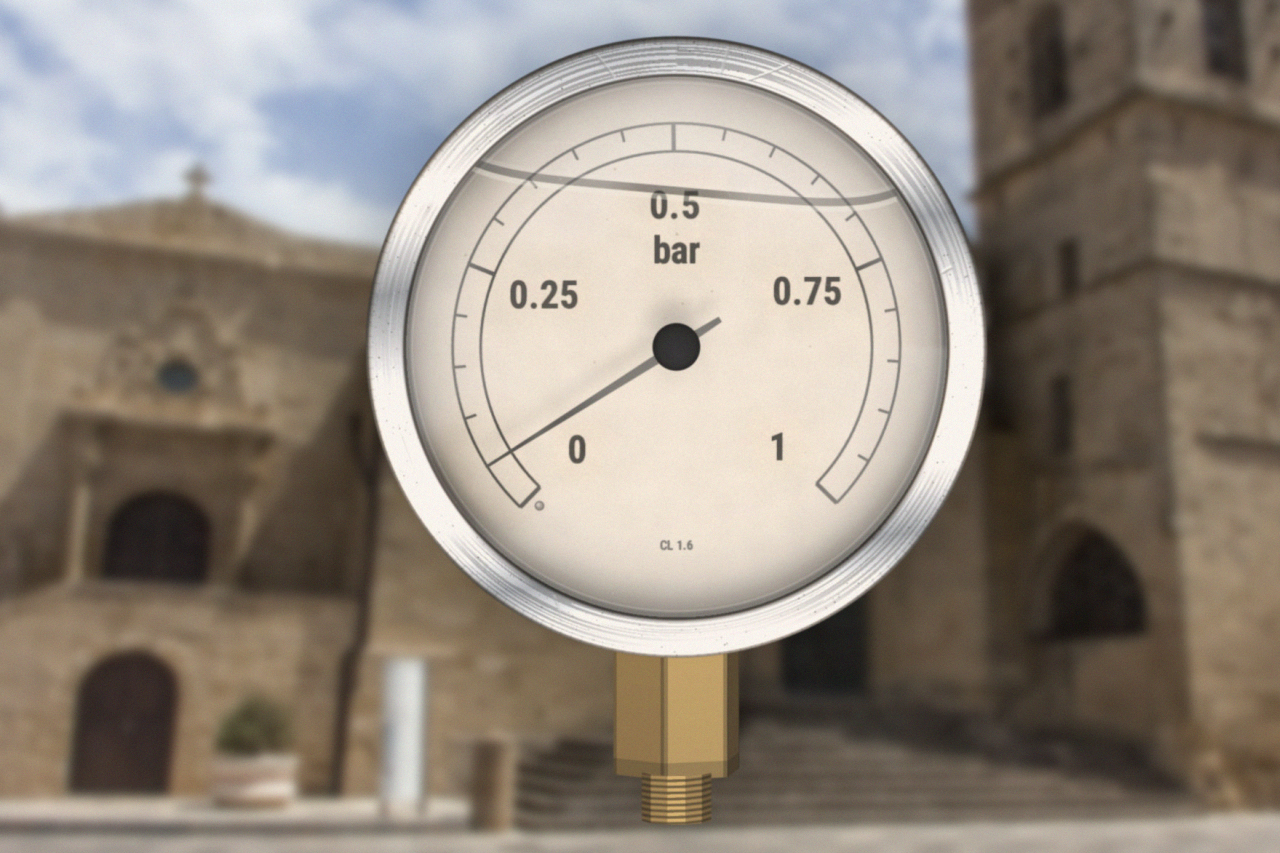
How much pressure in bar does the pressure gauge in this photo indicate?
0.05 bar
